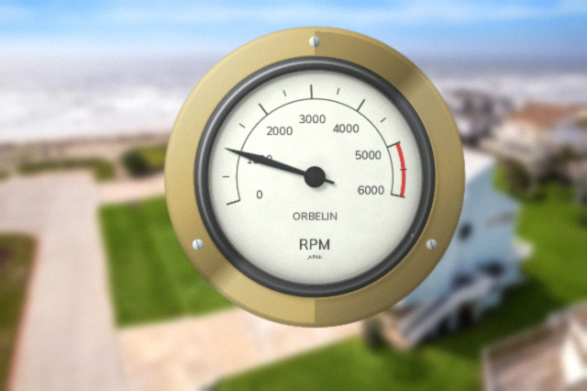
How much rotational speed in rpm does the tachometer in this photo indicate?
1000 rpm
